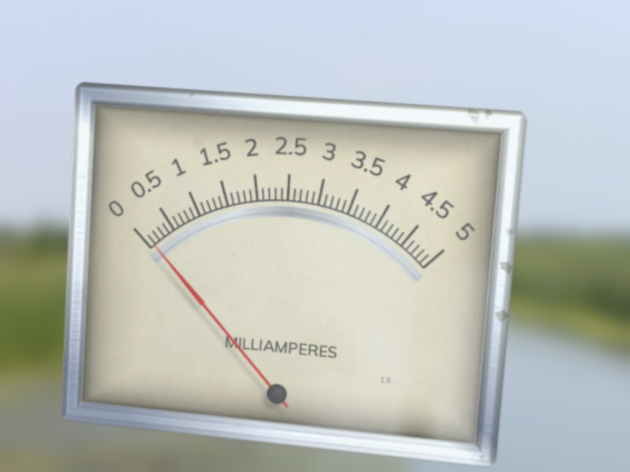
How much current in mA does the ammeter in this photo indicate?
0.1 mA
